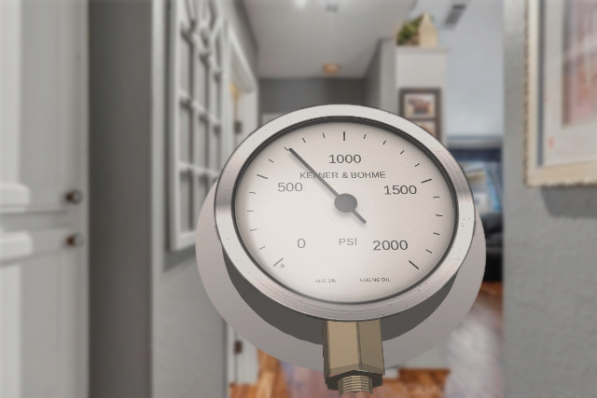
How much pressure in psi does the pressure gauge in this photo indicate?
700 psi
